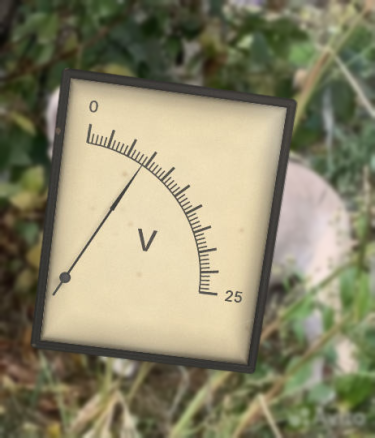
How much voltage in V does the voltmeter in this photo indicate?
7 V
